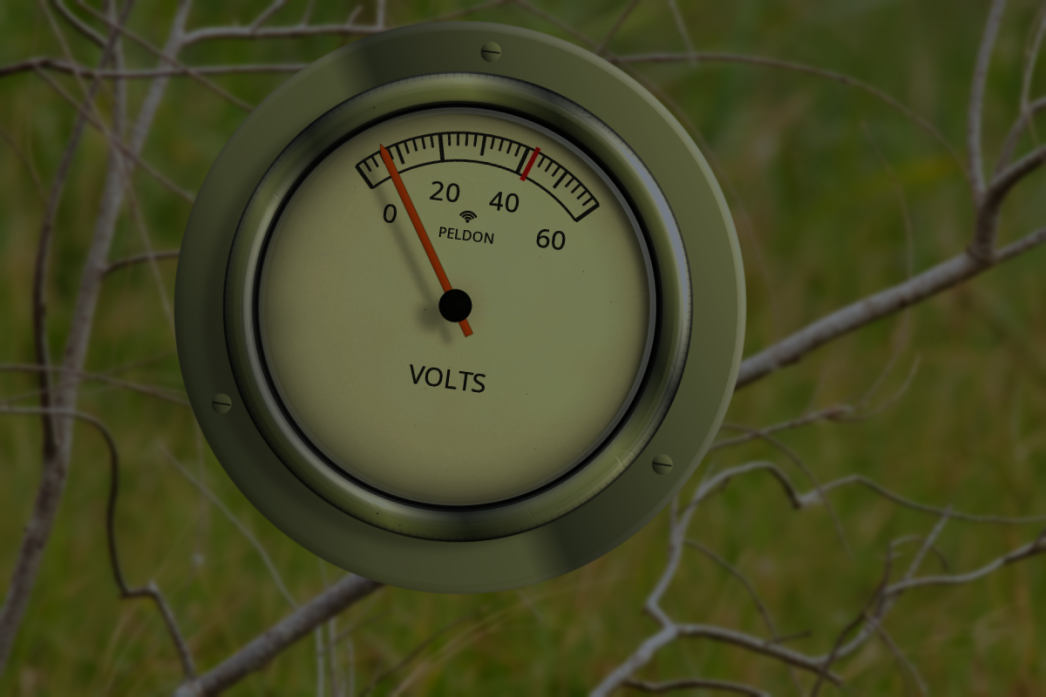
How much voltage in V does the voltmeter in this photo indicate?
7 V
